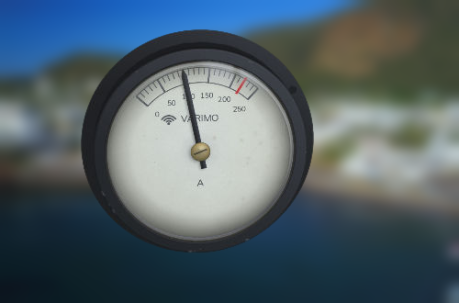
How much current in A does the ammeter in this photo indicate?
100 A
